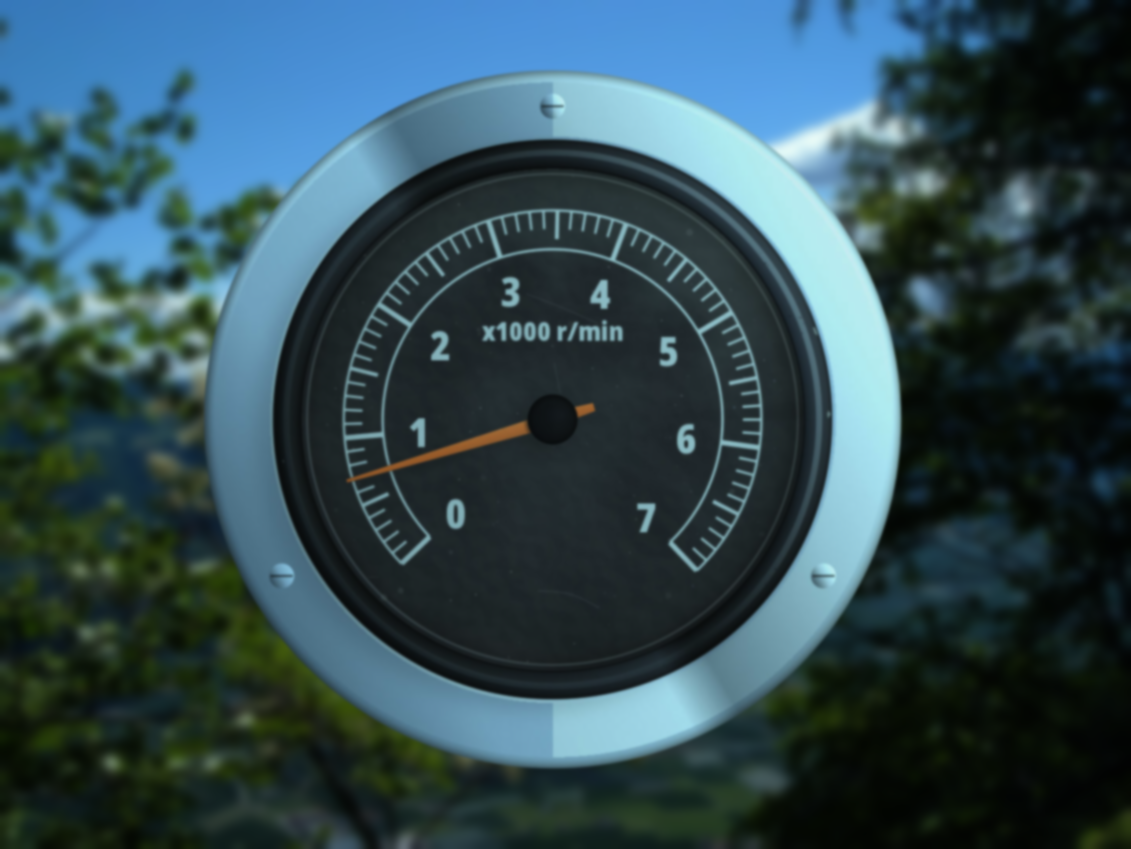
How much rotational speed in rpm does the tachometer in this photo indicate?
700 rpm
